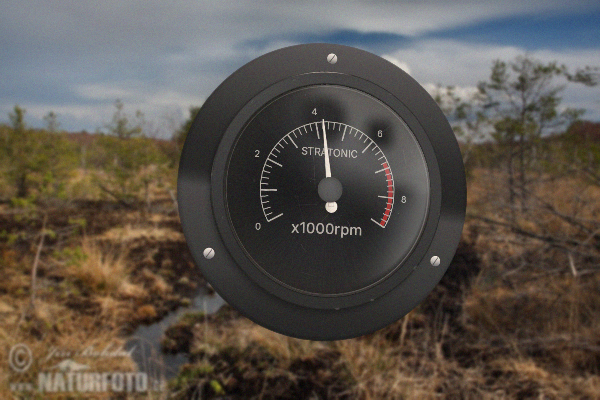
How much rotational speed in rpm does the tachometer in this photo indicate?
4200 rpm
